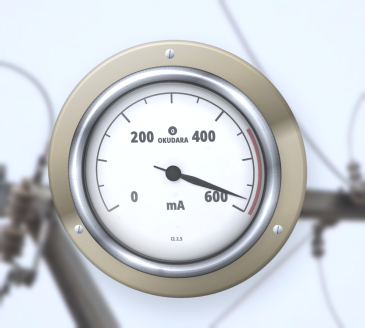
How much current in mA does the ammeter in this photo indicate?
575 mA
